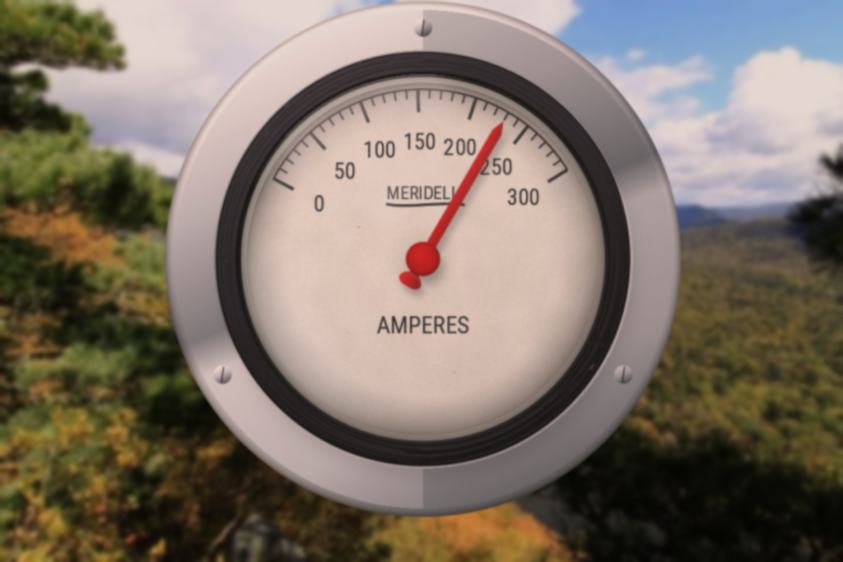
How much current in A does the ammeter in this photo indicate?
230 A
